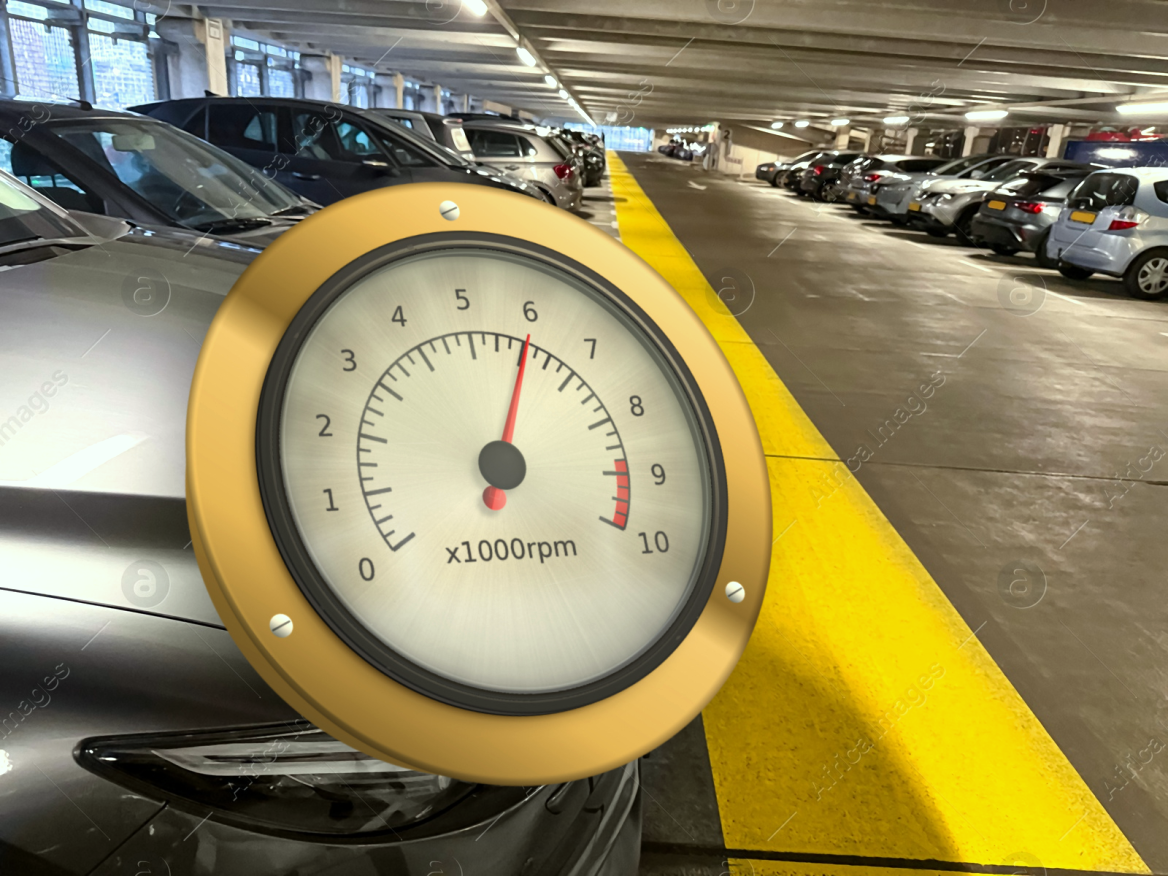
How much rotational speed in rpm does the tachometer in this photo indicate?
6000 rpm
